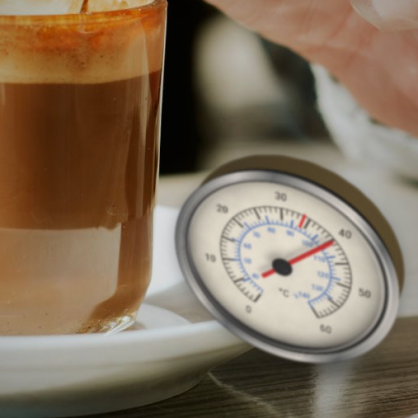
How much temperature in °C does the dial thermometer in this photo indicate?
40 °C
